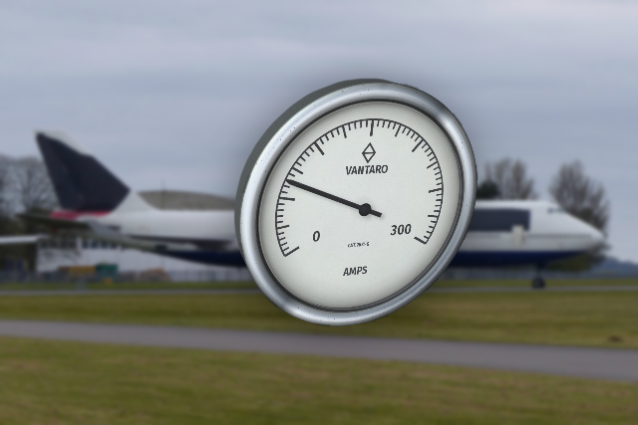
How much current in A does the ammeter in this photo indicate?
65 A
